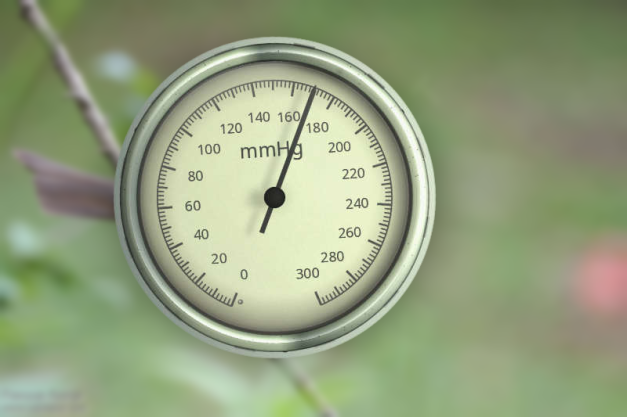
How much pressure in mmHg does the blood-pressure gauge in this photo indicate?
170 mmHg
